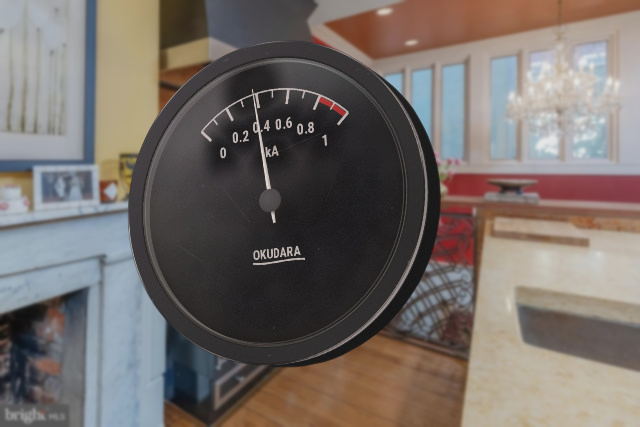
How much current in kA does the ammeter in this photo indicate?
0.4 kA
